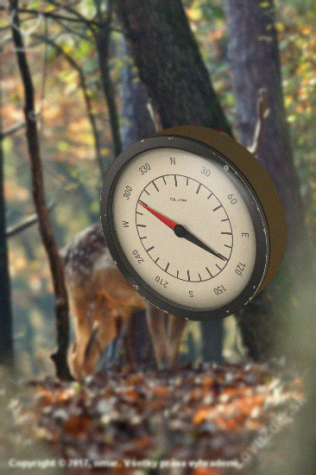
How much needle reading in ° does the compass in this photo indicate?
300 °
